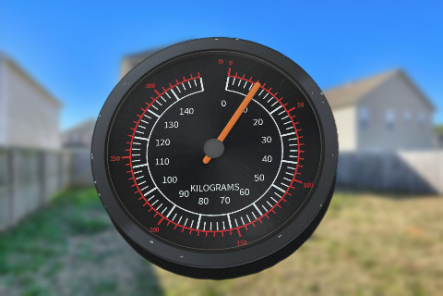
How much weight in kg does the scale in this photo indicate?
10 kg
